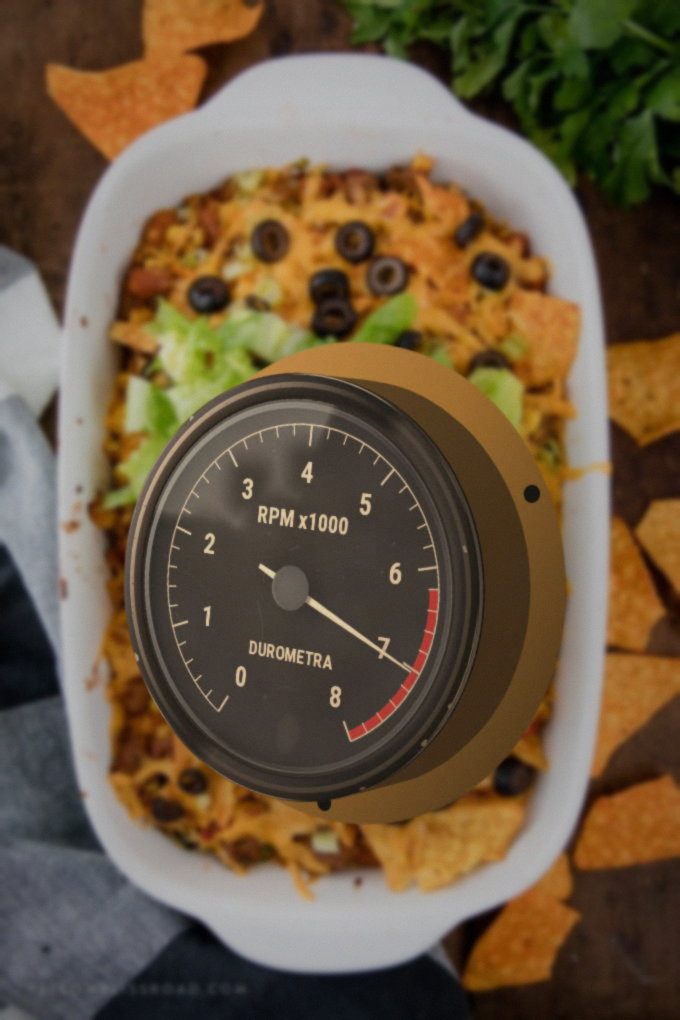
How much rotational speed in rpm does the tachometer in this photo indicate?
7000 rpm
